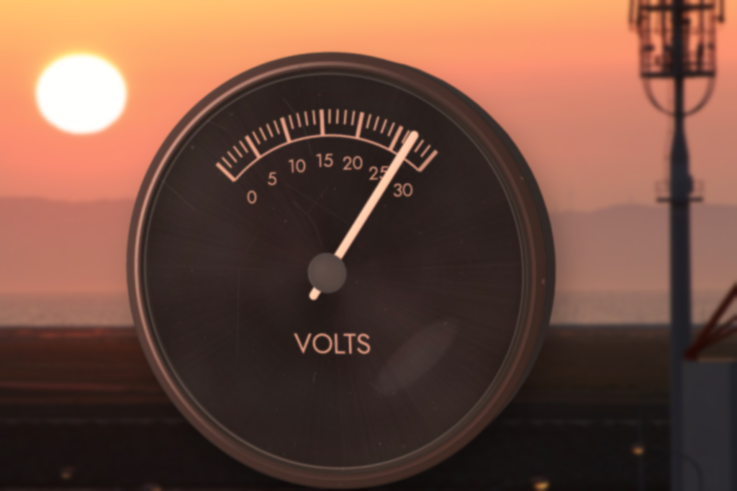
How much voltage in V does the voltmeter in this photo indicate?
27 V
